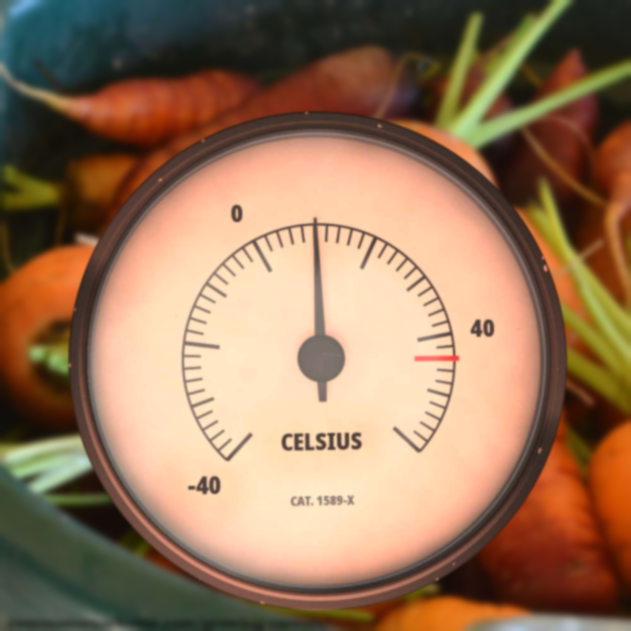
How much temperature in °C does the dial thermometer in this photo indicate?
10 °C
